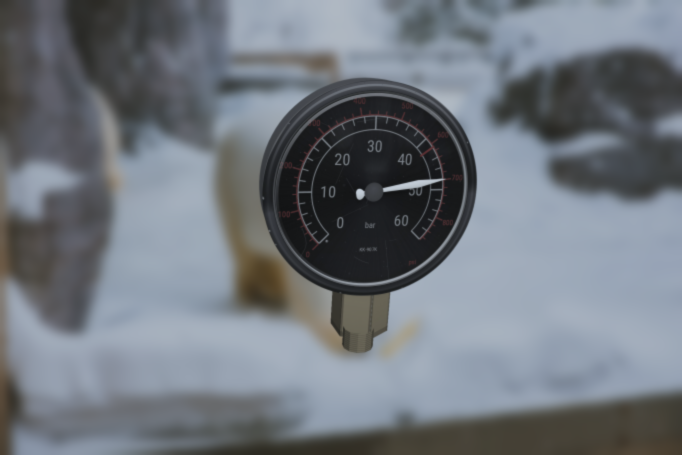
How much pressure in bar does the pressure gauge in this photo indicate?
48 bar
